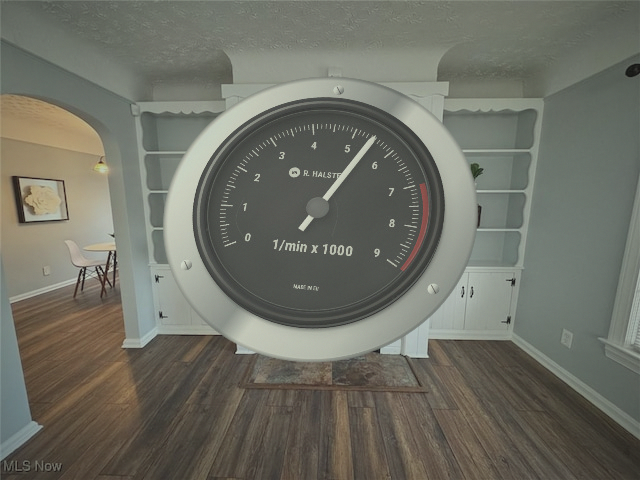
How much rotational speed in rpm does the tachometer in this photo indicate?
5500 rpm
